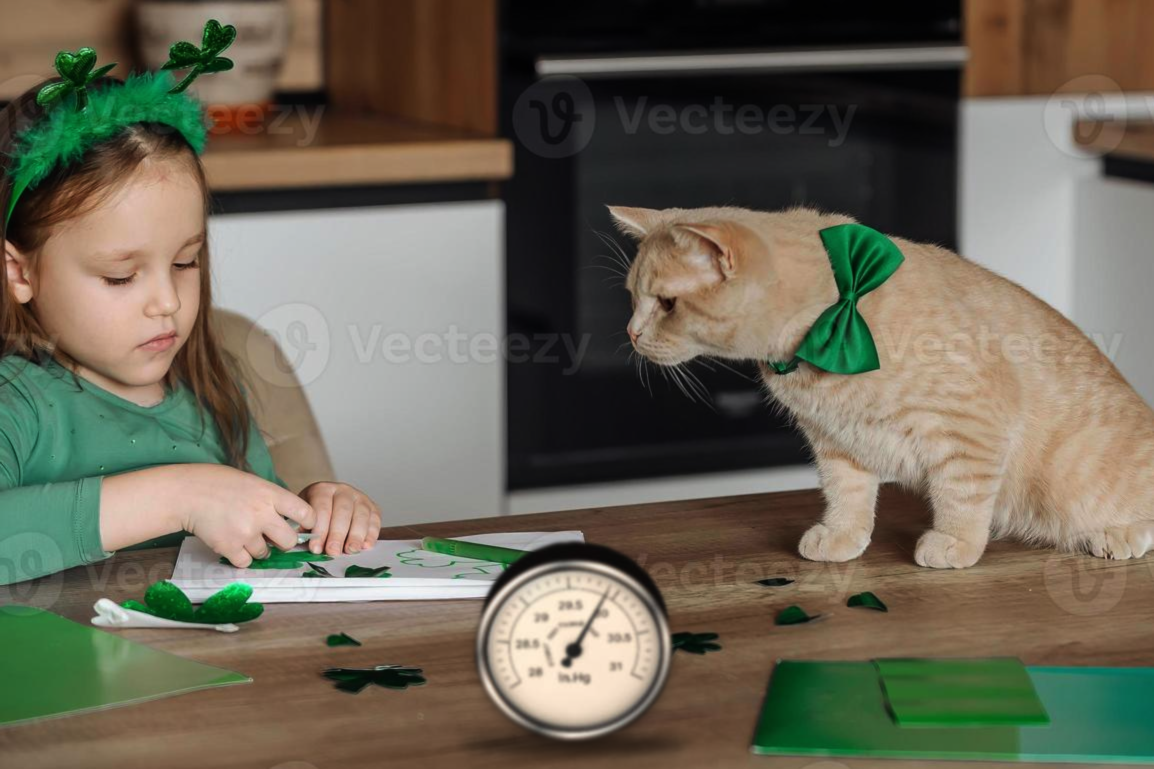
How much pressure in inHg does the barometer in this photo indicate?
29.9 inHg
